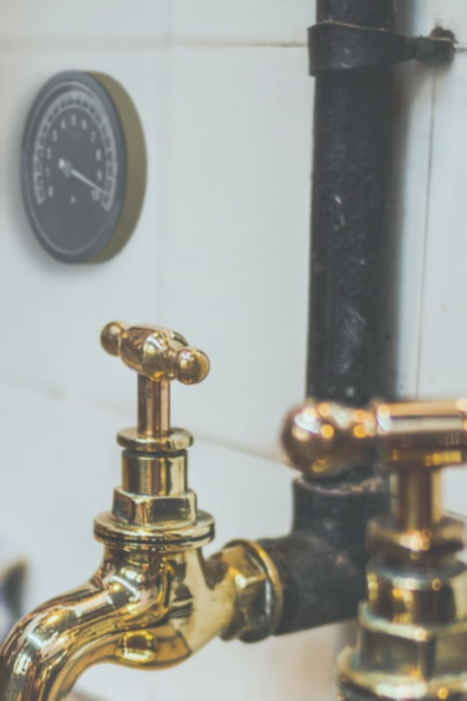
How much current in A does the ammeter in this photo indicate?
9.5 A
